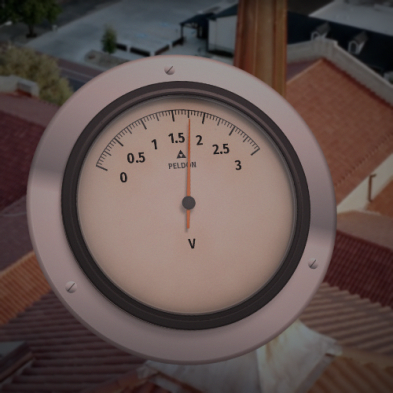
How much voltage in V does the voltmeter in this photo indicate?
1.75 V
